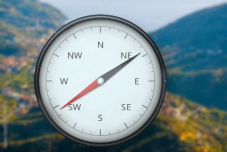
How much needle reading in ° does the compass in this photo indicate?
235 °
